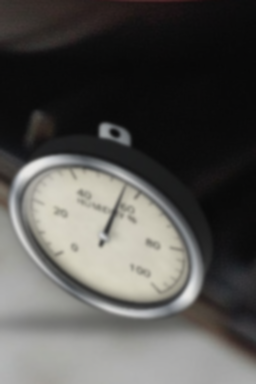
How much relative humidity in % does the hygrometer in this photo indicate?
56 %
